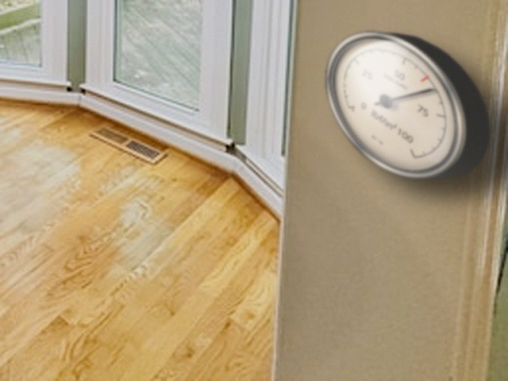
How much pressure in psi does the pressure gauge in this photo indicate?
65 psi
